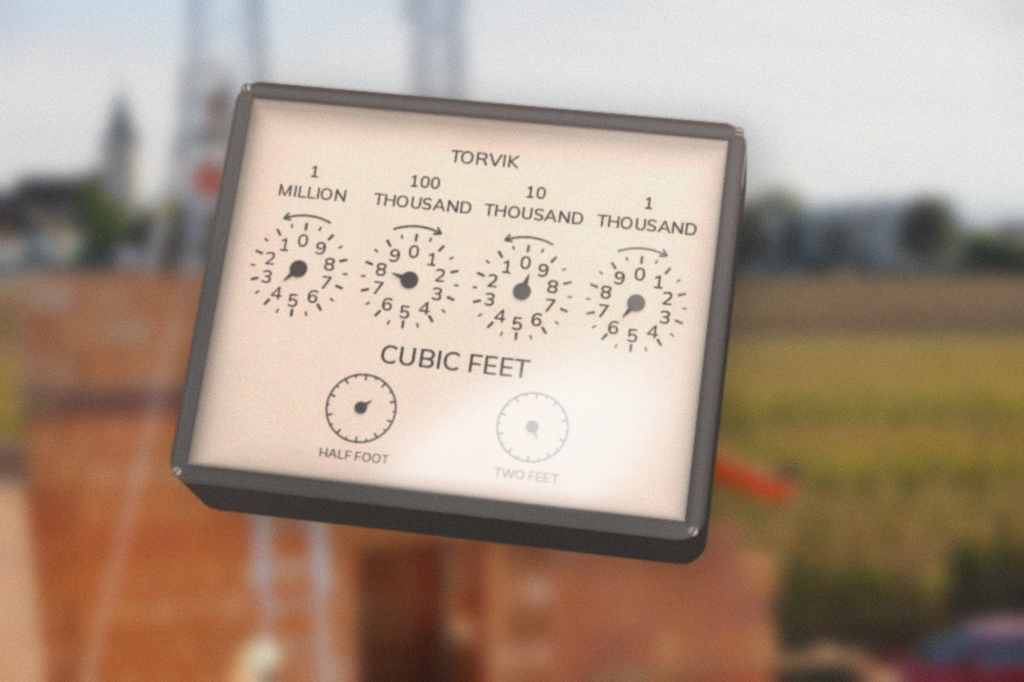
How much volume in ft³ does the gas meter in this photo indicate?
379600 ft³
